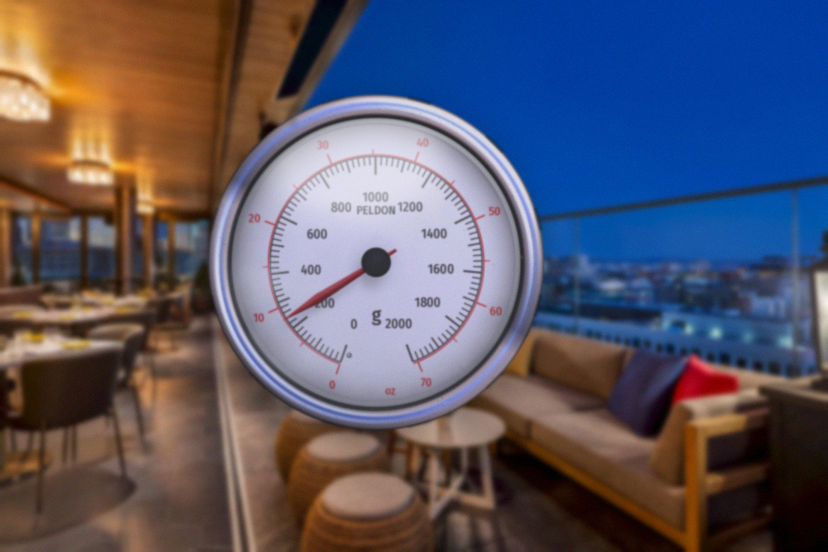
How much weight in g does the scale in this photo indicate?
240 g
